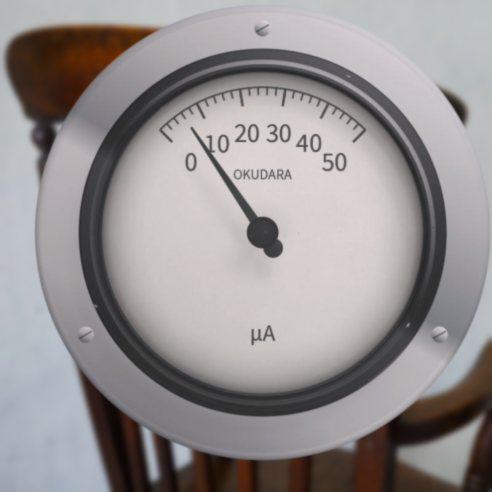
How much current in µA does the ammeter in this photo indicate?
6 µA
